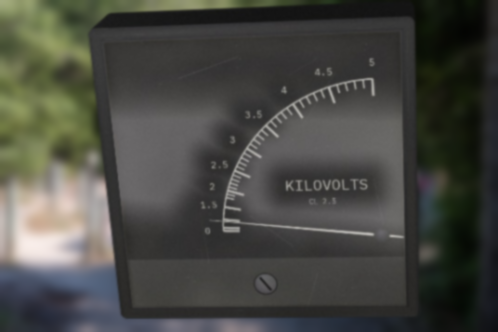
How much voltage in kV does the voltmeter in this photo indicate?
1 kV
